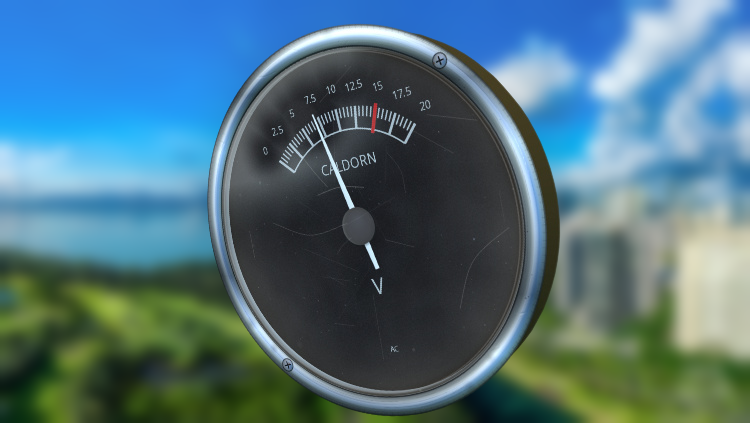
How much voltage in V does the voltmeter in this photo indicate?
7.5 V
